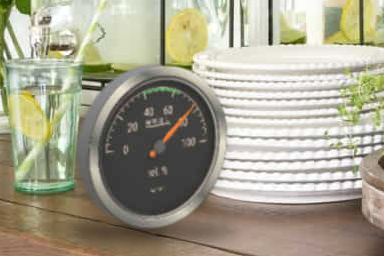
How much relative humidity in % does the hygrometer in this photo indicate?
76 %
